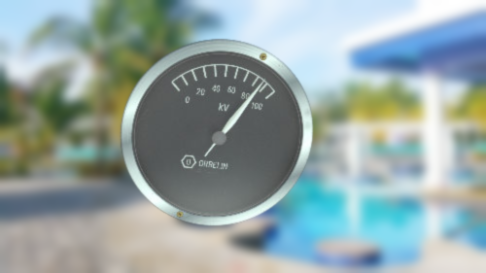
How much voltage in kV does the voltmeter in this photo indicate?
85 kV
